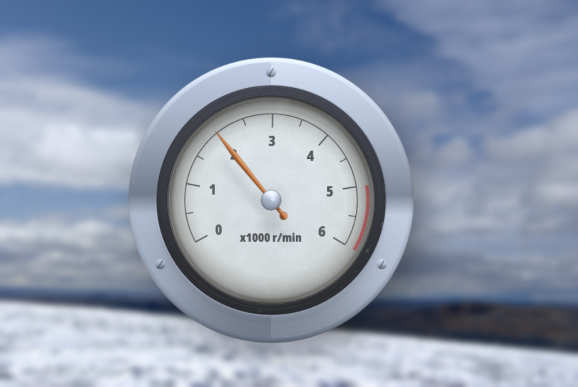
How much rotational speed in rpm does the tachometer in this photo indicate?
2000 rpm
